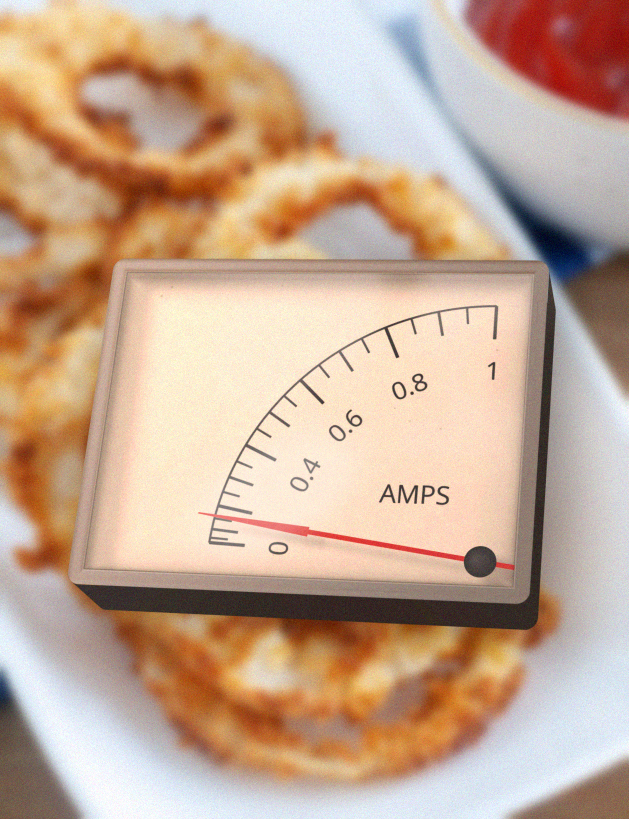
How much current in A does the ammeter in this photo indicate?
0.15 A
